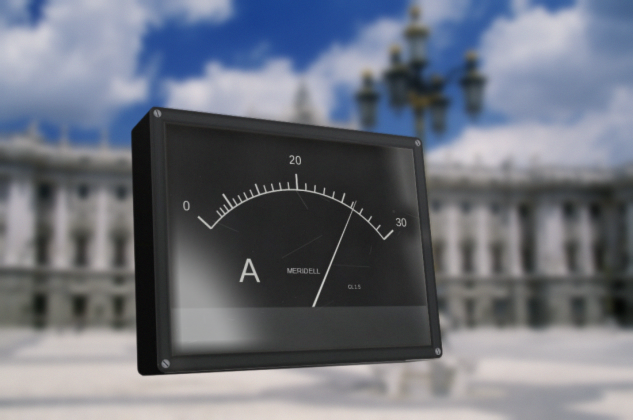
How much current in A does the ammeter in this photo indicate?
26 A
